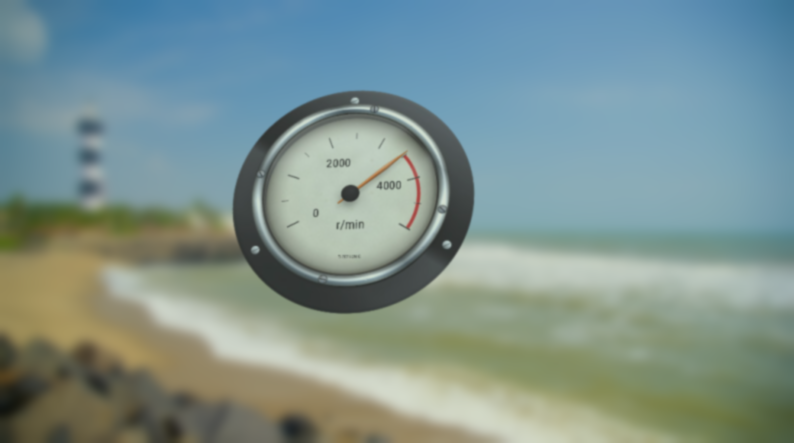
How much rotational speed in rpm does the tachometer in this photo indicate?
3500 rpm
